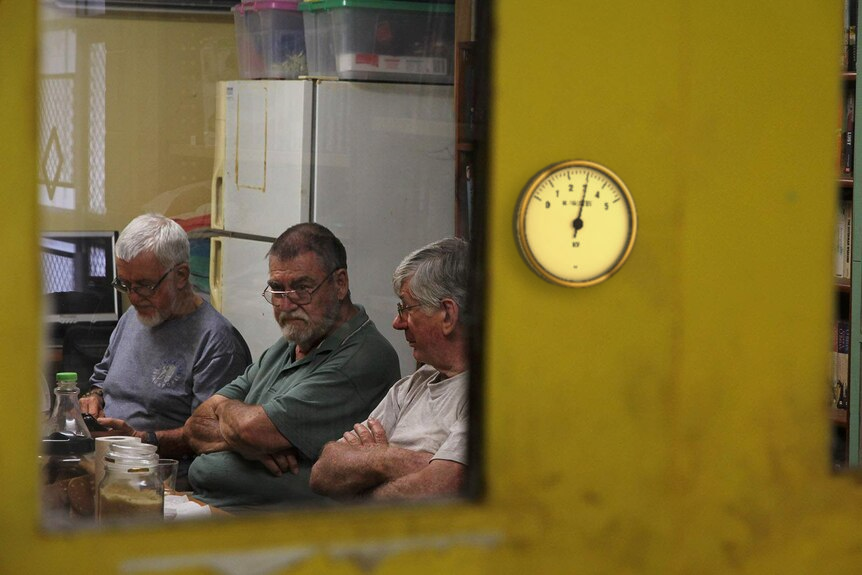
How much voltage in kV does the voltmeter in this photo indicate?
3 kV
